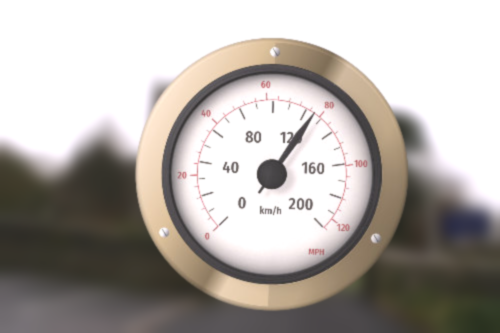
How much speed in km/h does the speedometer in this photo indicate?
125 km/h
